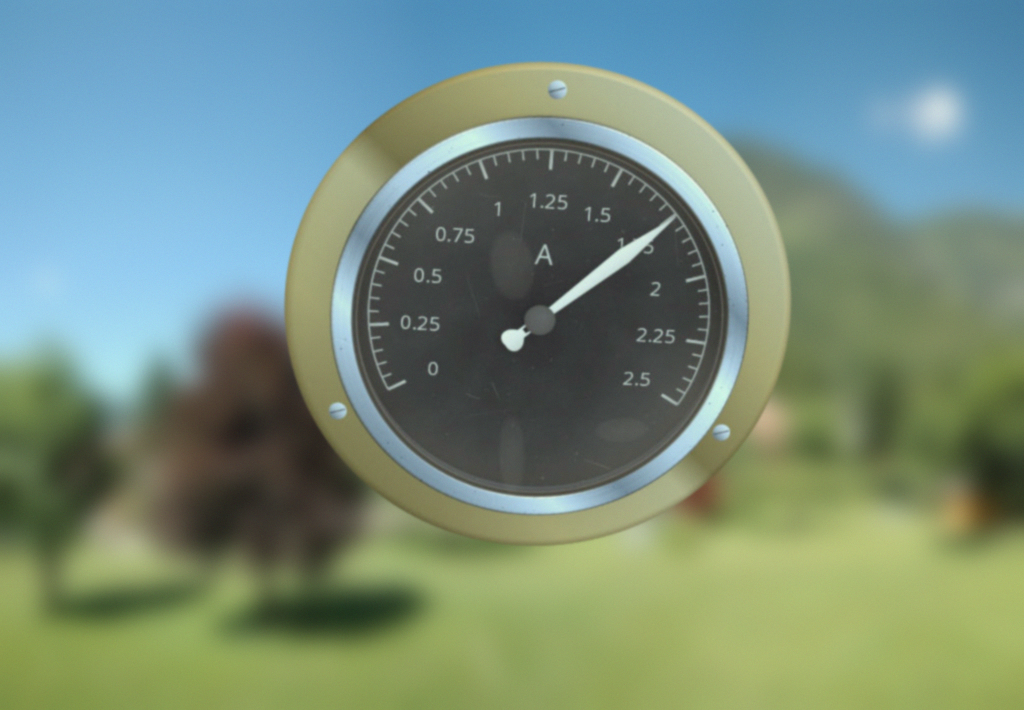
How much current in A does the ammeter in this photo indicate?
1.75 A
